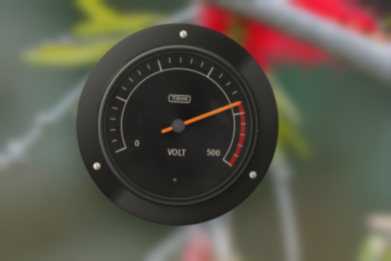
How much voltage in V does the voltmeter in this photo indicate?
380 V
